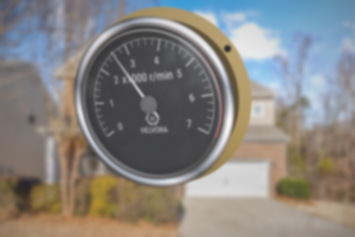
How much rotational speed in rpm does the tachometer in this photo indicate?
2600 rpm
